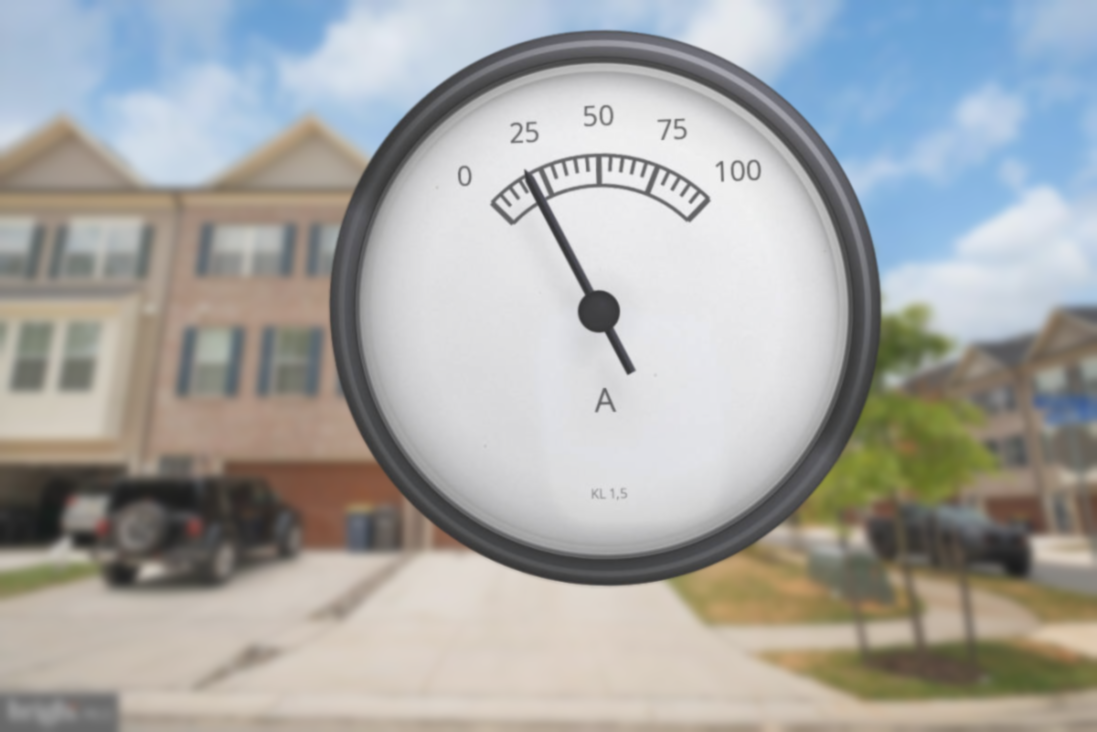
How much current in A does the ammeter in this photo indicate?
20 A
